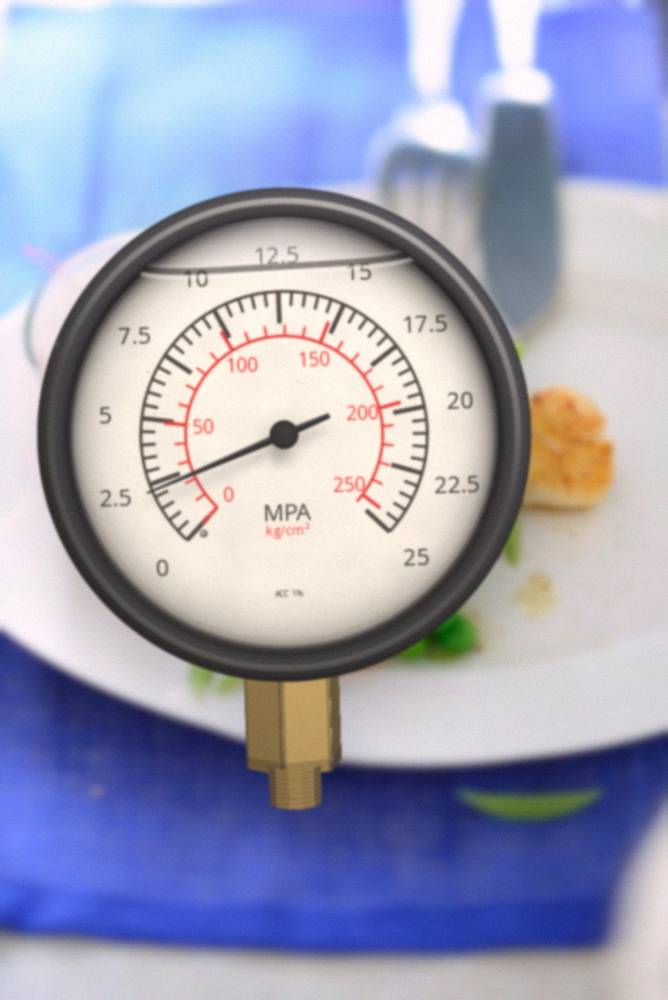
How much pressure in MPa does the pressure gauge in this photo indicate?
2.25 MPa
